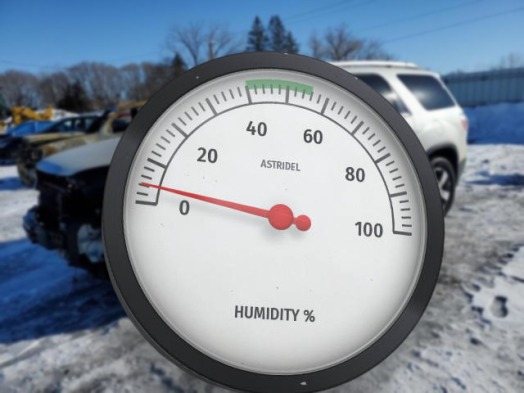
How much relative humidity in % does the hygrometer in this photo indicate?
4 %
